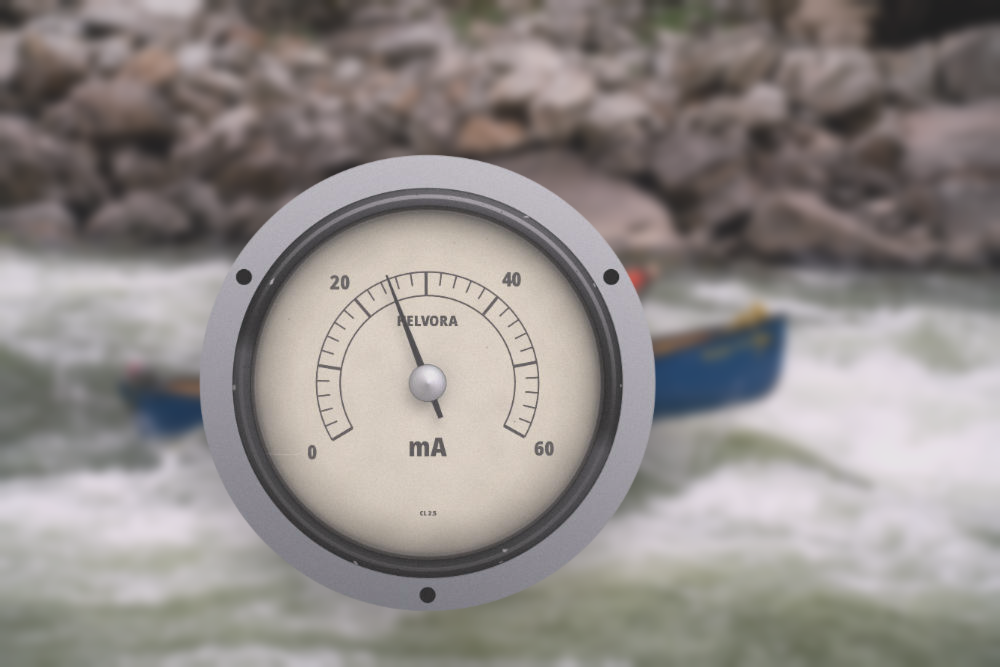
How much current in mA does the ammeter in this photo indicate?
25 mA
